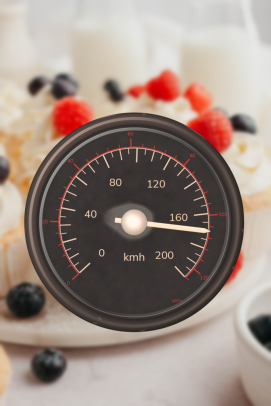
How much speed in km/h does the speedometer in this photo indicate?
170 km/h
